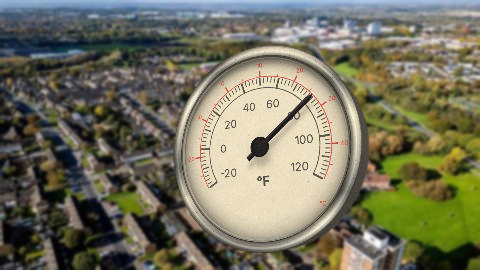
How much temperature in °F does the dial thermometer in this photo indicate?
80 °F
